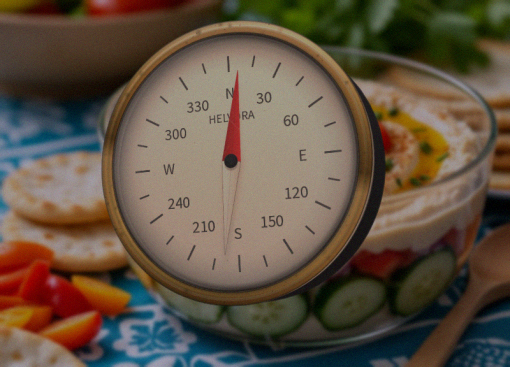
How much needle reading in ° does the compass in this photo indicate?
7.5 °
